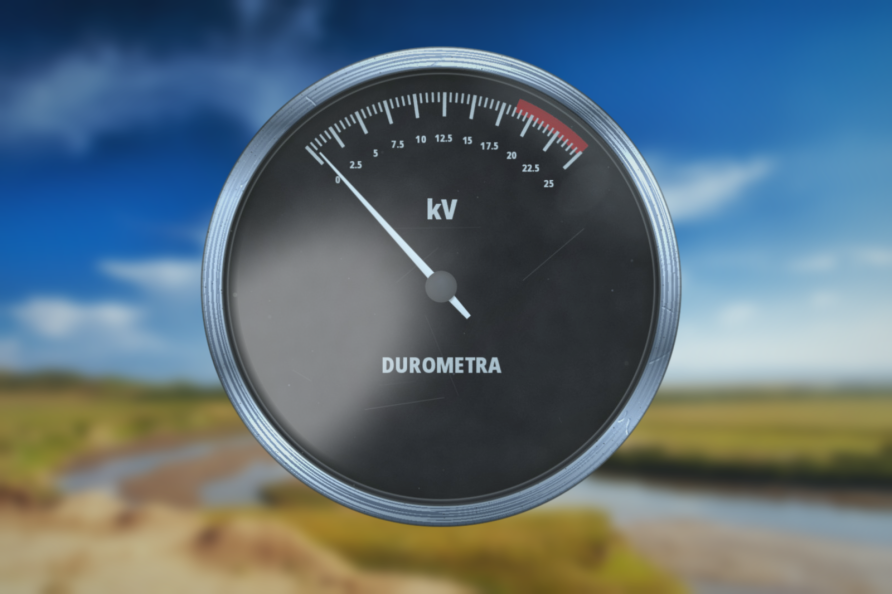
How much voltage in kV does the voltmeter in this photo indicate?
0.5 kV
